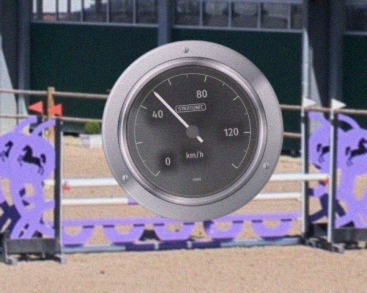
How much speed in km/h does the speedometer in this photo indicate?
50 km/h
